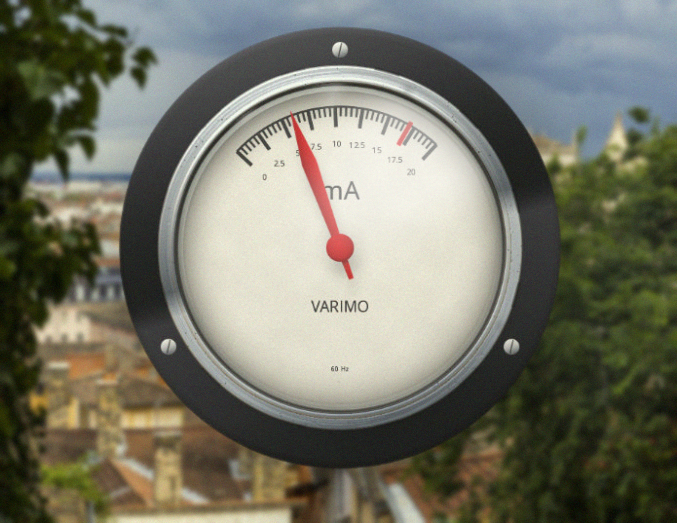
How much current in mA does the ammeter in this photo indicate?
6 mA
